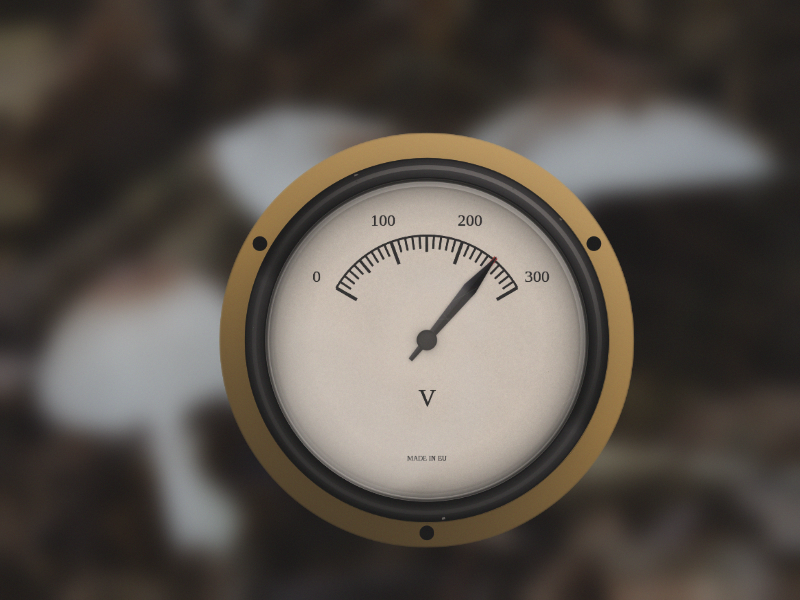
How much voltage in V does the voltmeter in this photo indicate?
250 V
